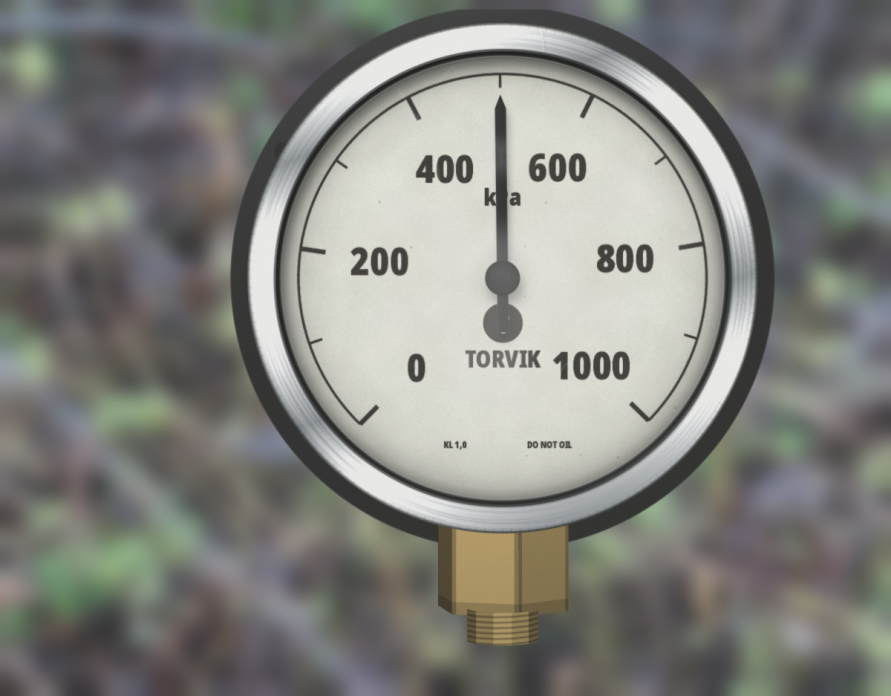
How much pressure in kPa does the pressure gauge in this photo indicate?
500 kPa
